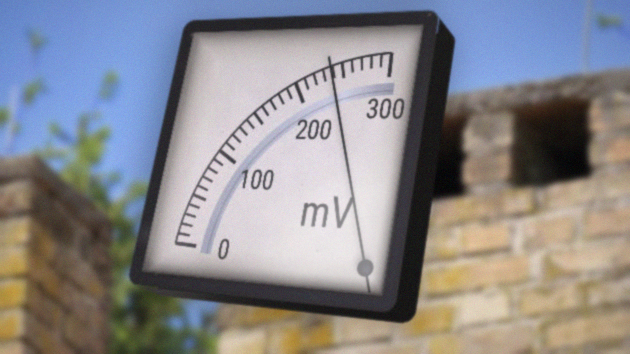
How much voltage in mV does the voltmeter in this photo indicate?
240 mV
